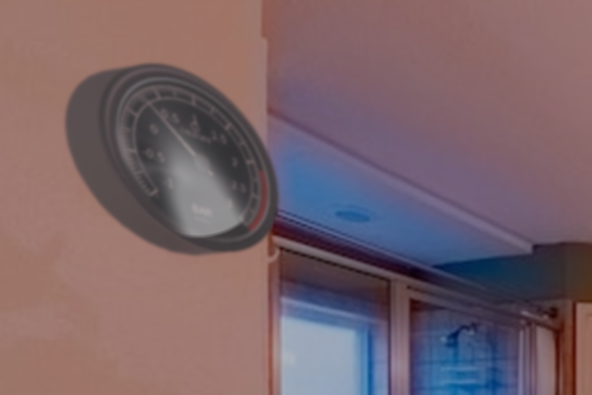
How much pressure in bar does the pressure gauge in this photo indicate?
0.25 bar
